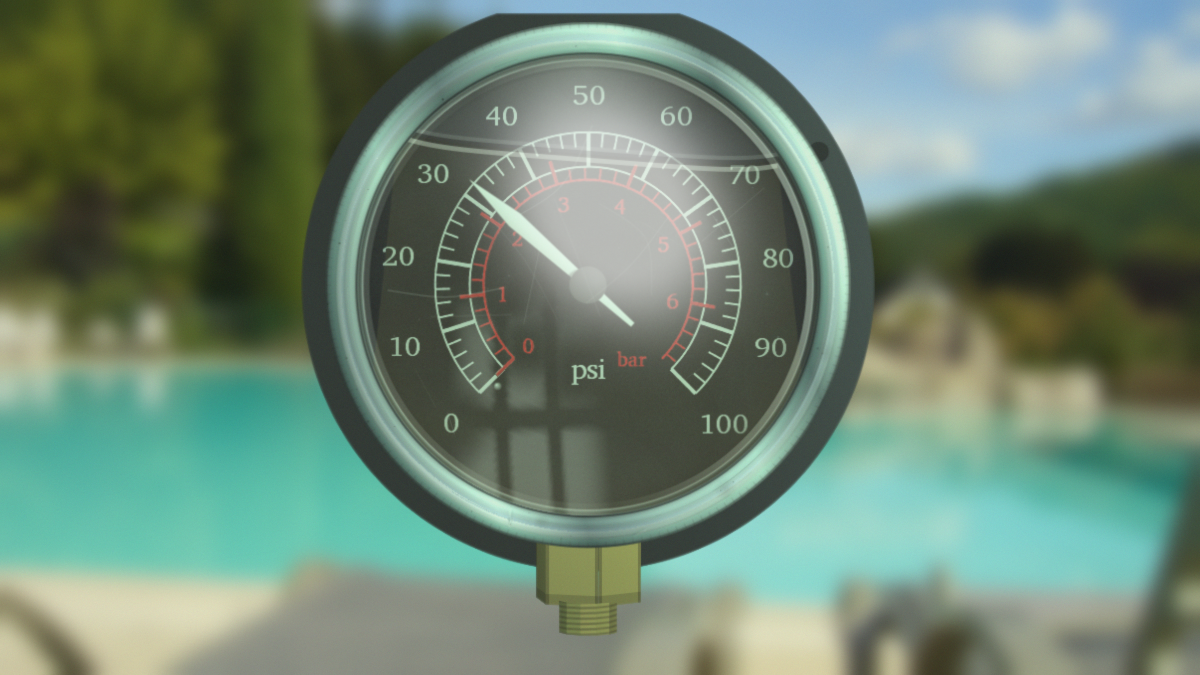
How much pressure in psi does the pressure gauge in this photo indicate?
32 psi
